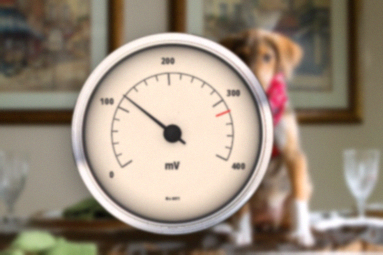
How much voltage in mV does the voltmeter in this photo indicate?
120 mV
